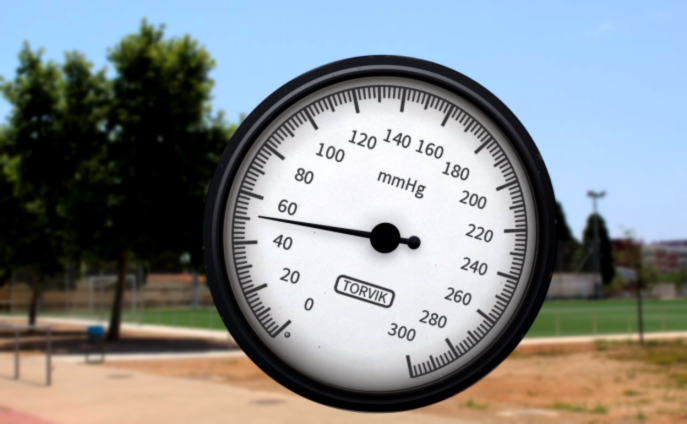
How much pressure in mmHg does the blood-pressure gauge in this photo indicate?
52 mmHg
